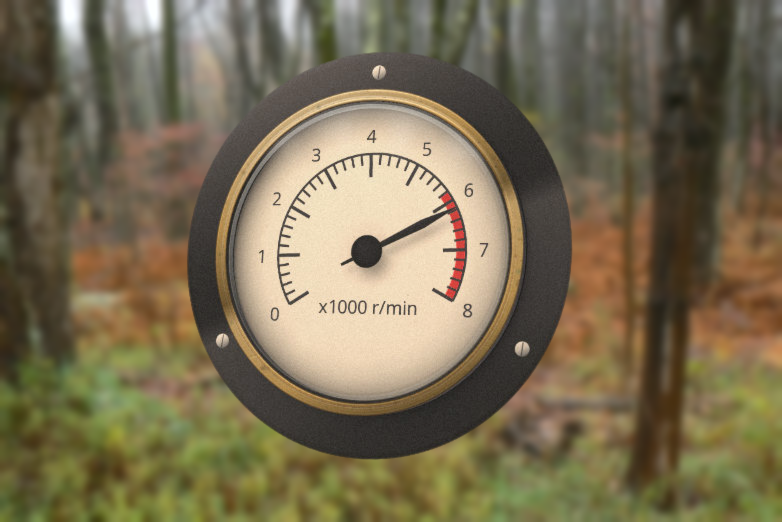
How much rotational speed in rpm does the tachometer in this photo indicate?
6200 rpm
